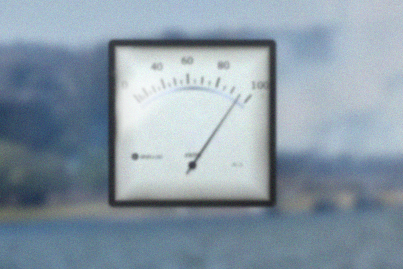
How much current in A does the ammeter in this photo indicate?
95 A
